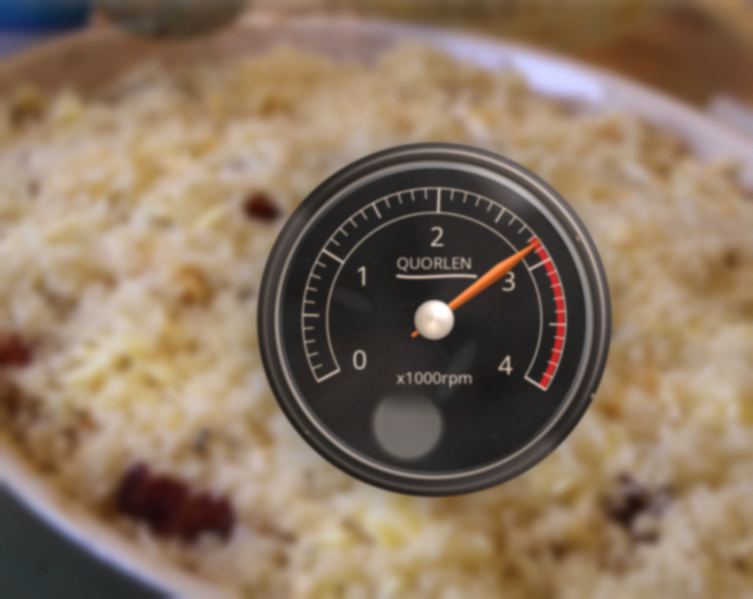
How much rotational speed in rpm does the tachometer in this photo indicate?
2850 rpm
